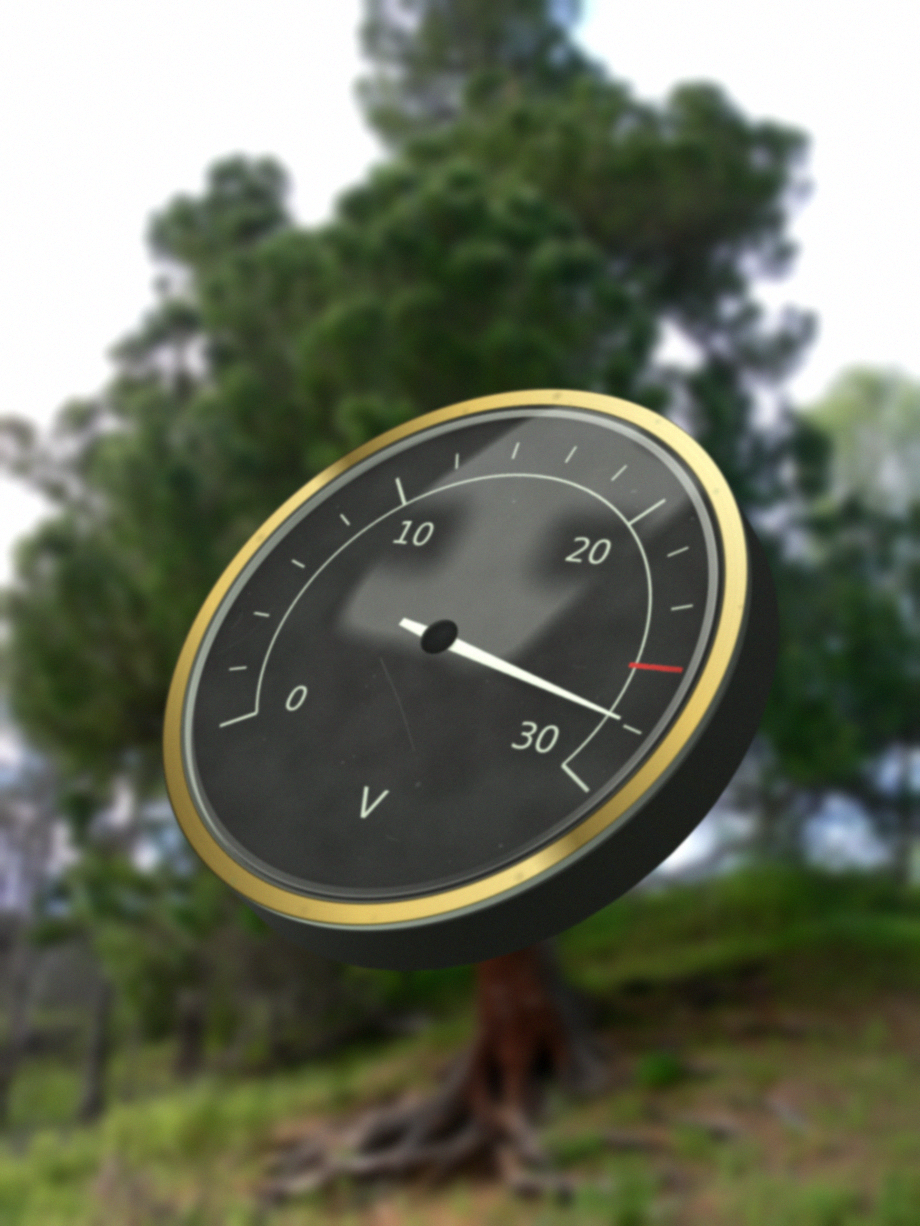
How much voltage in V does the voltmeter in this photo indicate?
28 V
